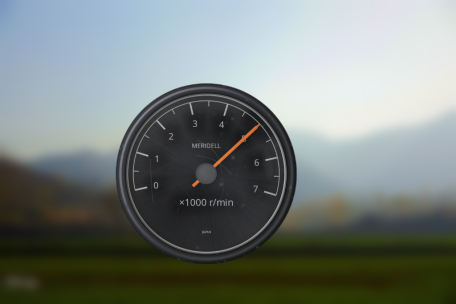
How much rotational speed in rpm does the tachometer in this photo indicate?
5000 rpm
